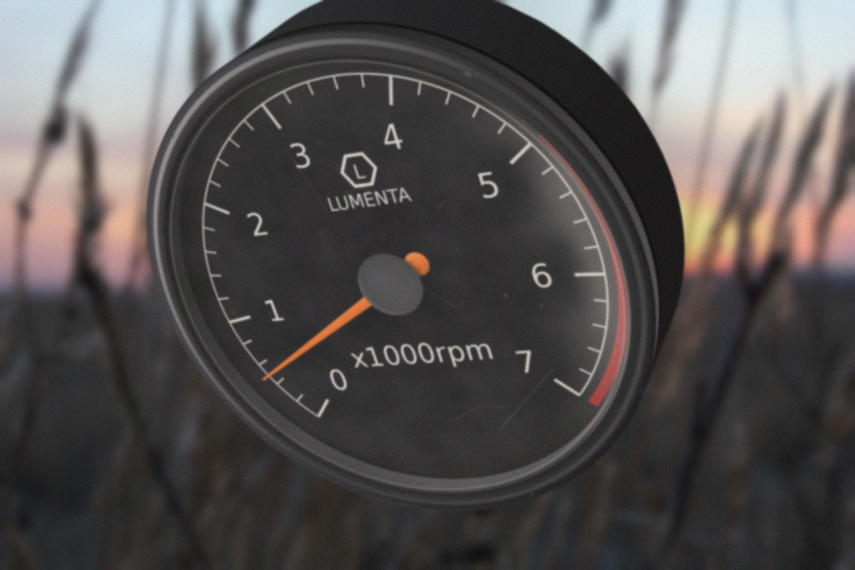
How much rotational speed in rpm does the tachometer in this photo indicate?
500 rpm
